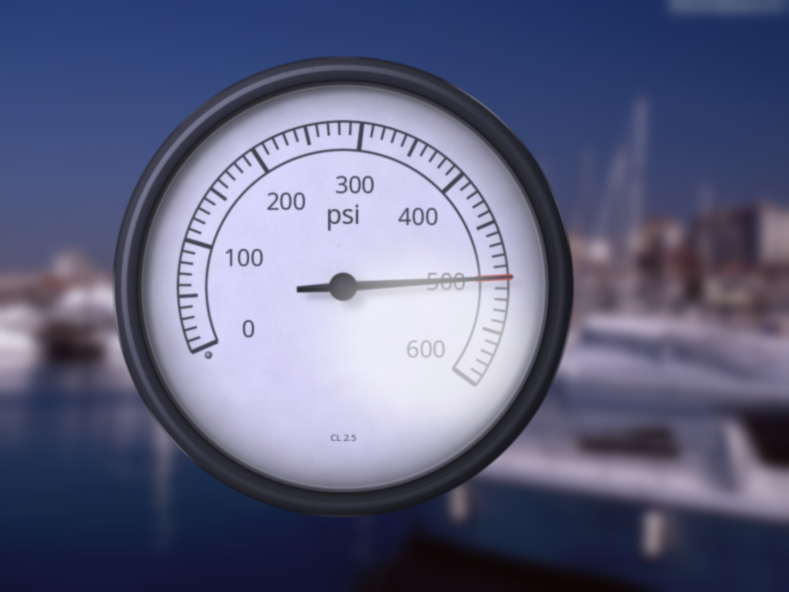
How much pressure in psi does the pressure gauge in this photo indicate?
500 psi
